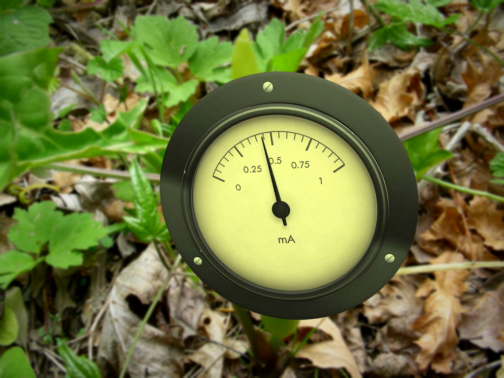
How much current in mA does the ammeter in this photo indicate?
0.45 mA
